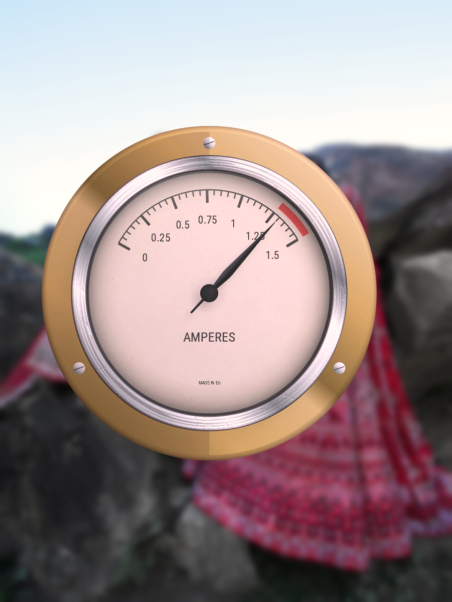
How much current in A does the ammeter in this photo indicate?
1.3 A
